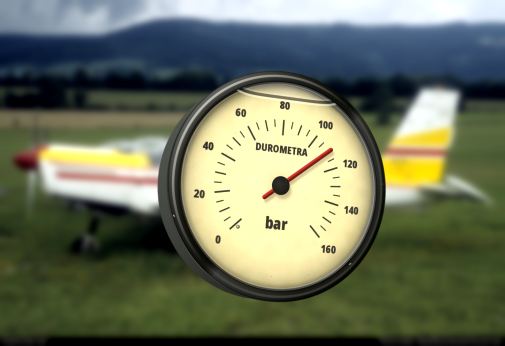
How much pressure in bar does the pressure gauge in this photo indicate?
110 bar
